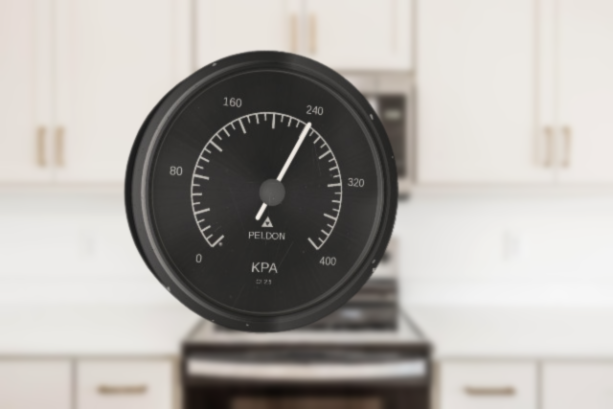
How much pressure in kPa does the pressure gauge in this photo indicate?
240 kPa
